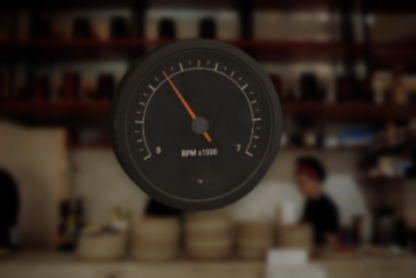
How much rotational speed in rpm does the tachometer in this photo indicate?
2500 rpm
